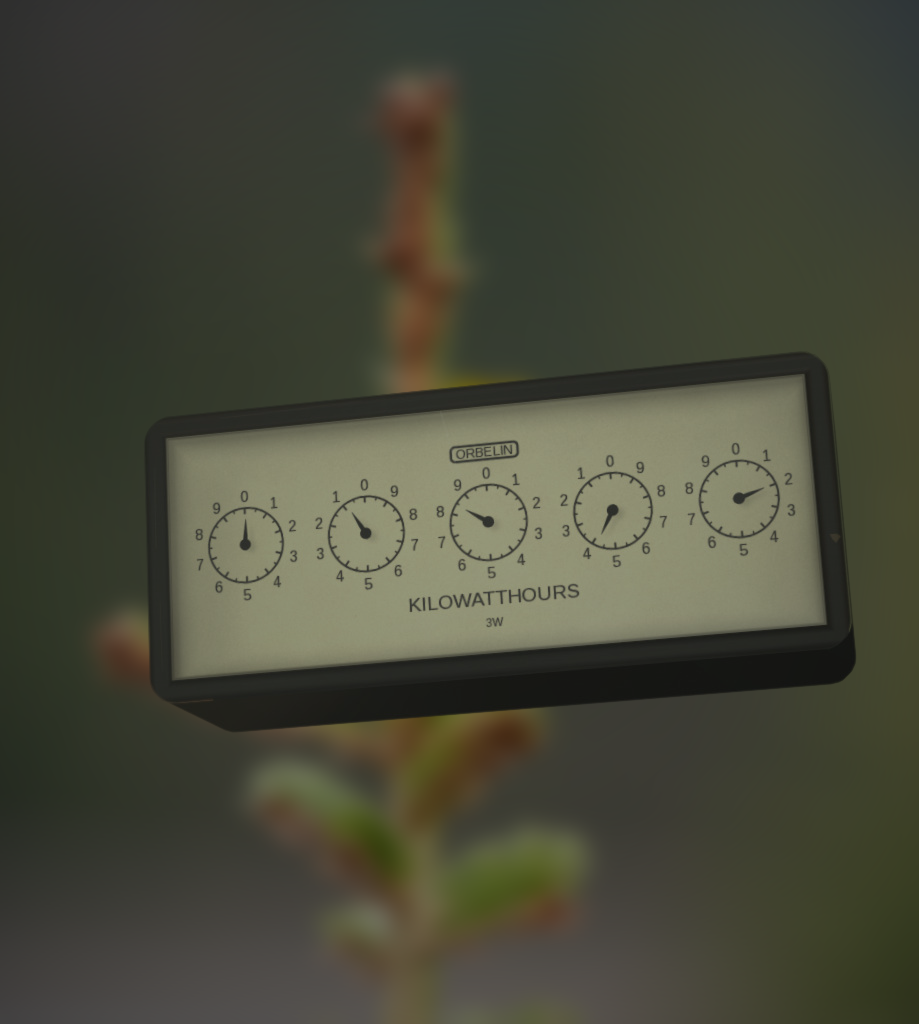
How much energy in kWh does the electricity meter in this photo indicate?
842 kWh
